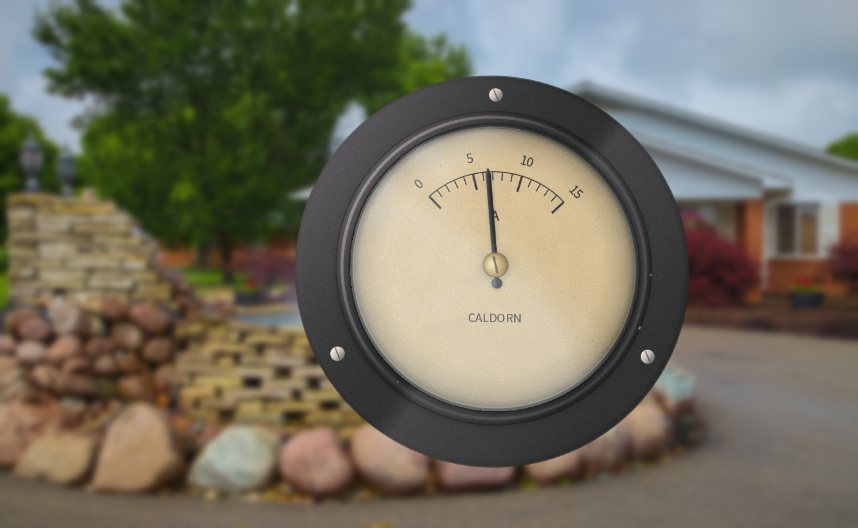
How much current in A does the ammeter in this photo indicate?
6.5 A
